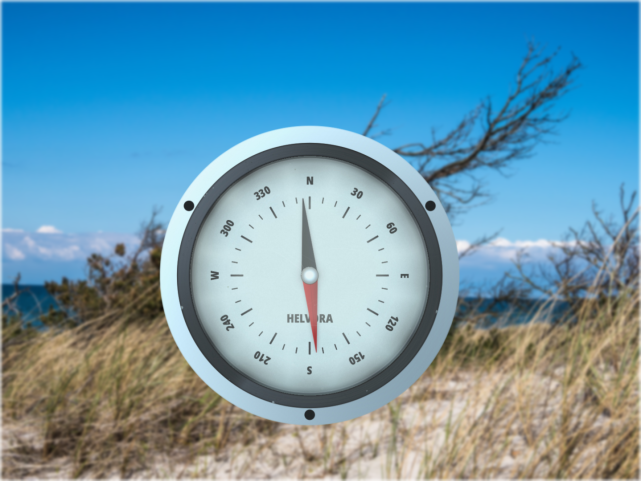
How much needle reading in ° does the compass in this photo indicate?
175 °
